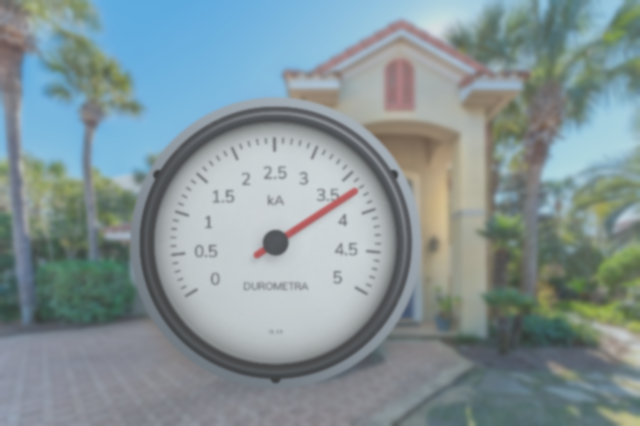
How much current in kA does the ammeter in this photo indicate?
3.7 kA
